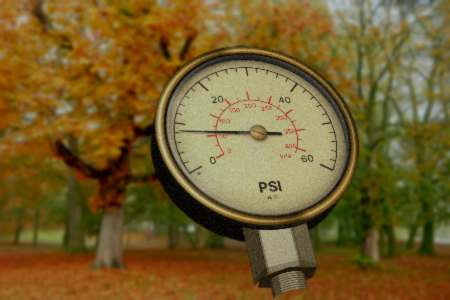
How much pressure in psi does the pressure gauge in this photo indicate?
8 psi
